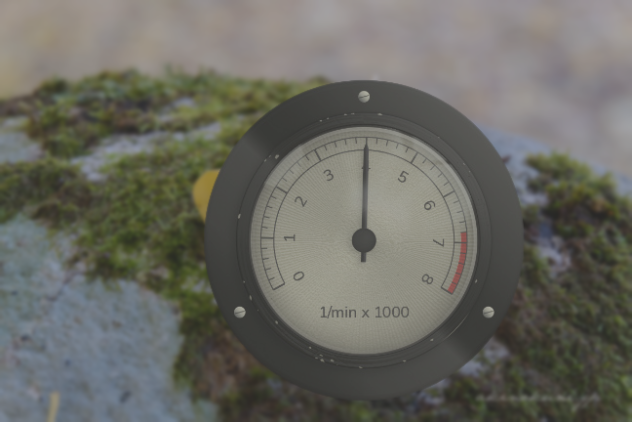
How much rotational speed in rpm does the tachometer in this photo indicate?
4000 rpm
